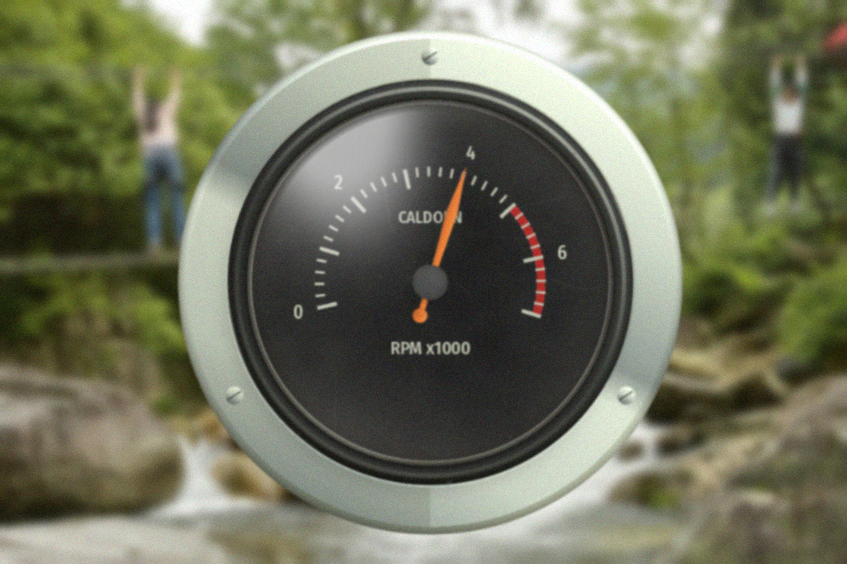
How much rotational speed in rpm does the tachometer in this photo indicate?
4000 rpm
